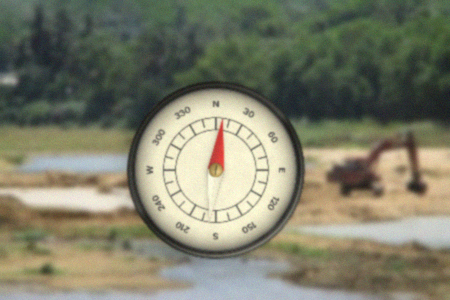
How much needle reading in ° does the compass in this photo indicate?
7.5 °
